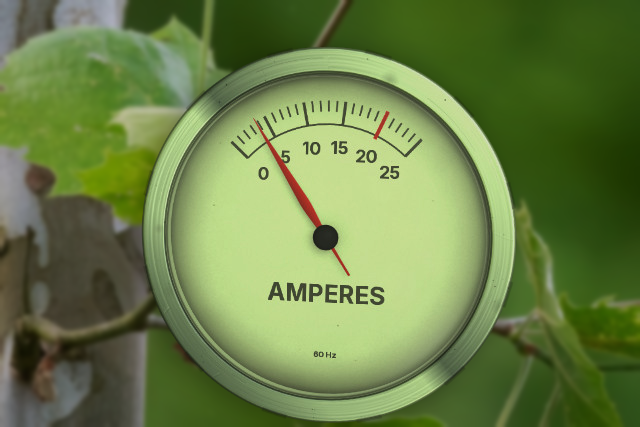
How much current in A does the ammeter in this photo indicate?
4 A
